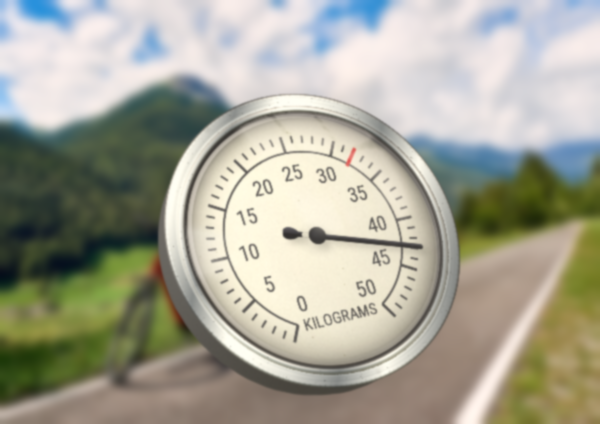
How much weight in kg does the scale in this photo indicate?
43 kg
